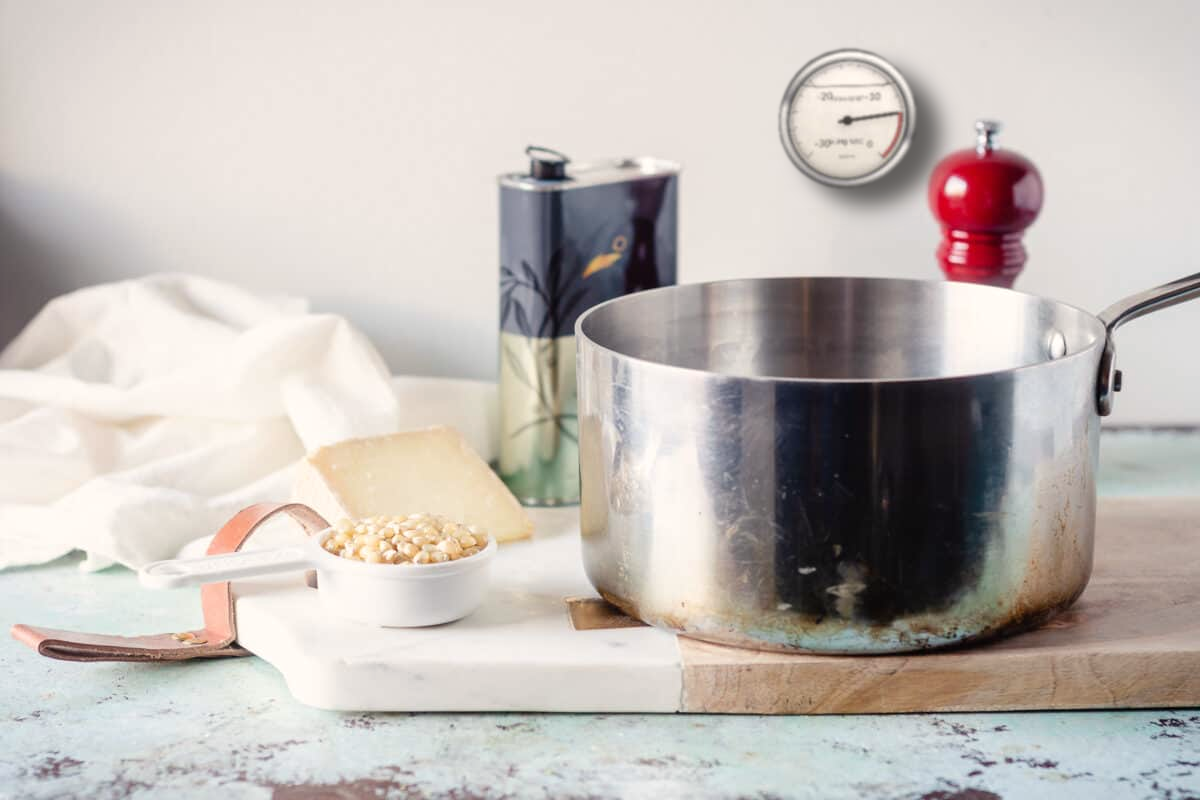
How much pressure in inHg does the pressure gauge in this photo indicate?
-6 inHg
